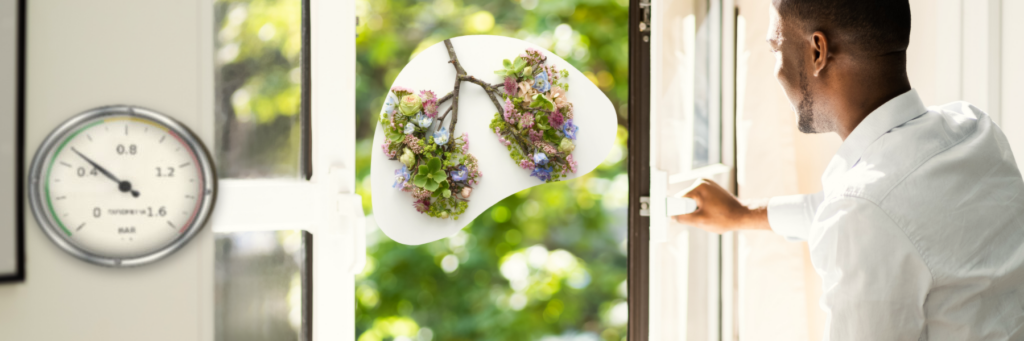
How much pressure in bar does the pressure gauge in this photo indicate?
0.5 bar
